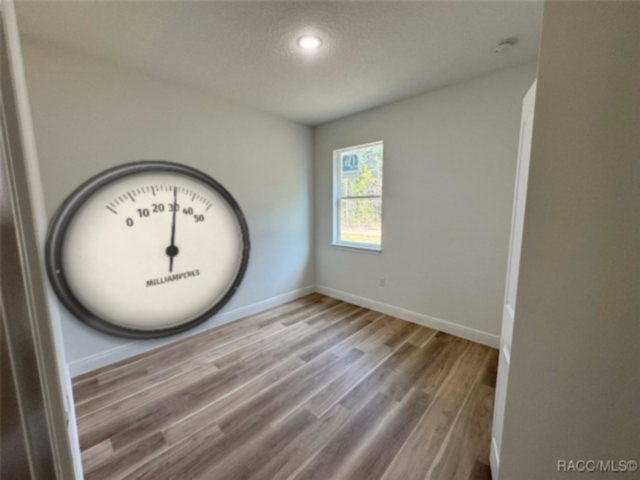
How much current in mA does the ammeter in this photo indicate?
30 mA
